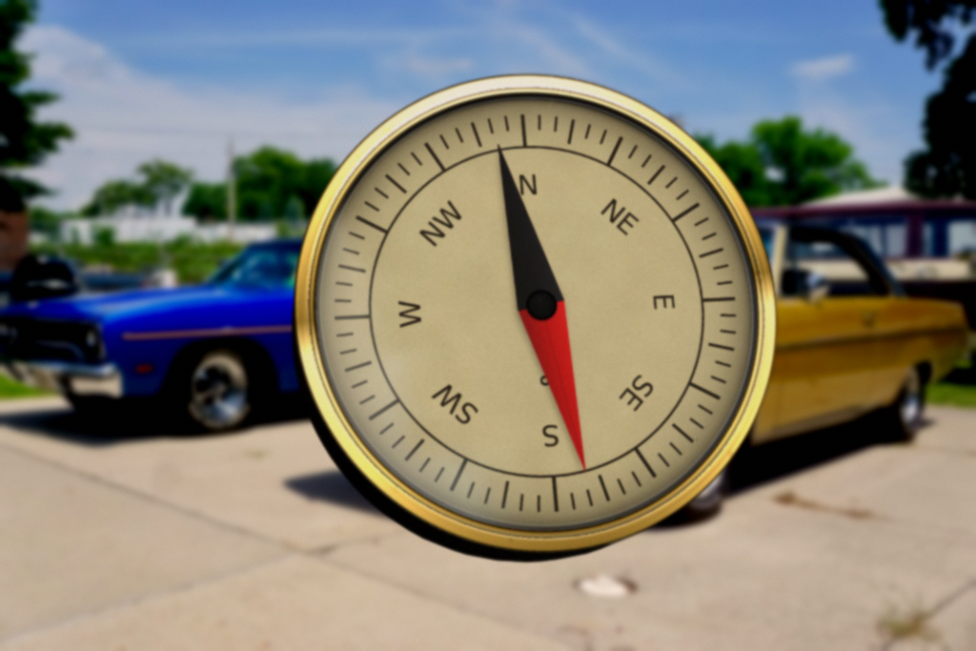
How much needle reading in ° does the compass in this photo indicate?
170 °
